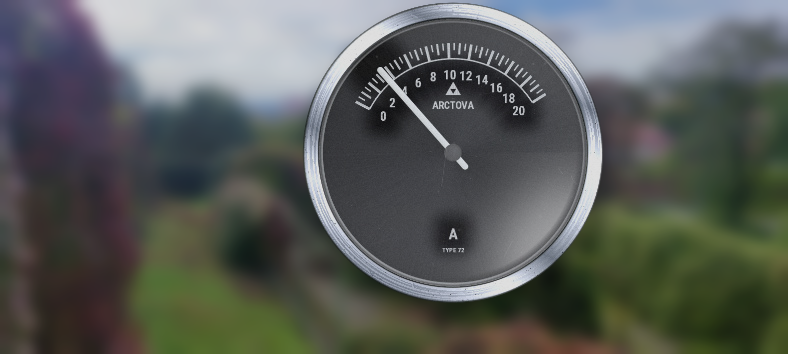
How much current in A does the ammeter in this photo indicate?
3.5 A
